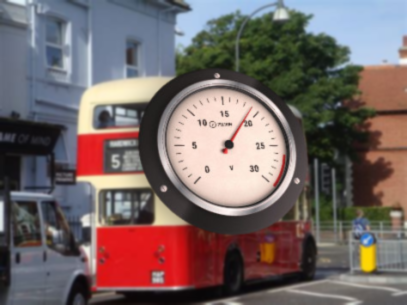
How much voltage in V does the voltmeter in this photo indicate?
19 V
